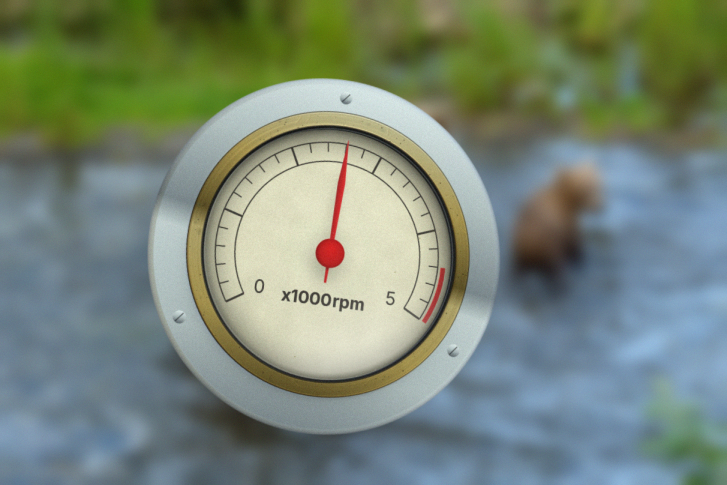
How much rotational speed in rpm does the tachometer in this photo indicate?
2600 rpm
